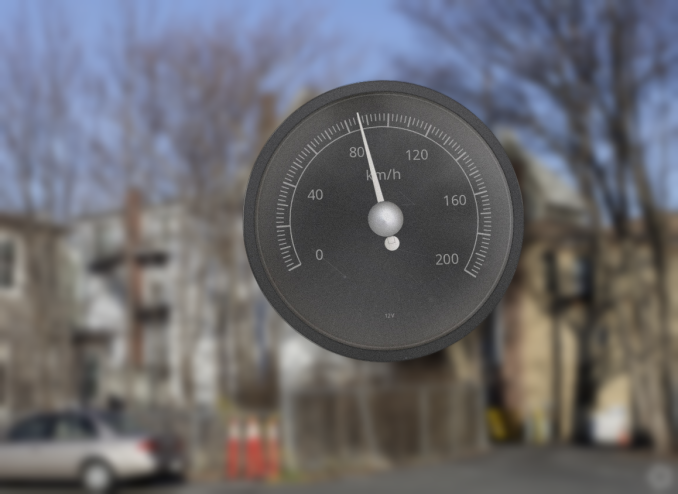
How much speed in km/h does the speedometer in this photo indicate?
86 km/h
